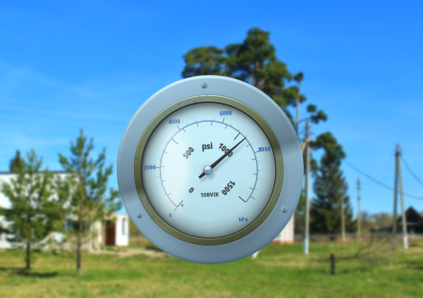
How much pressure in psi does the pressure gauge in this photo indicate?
1050 psi
